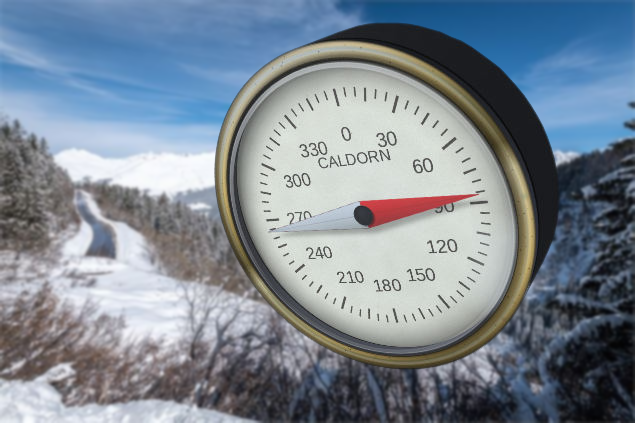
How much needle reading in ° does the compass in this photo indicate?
85 °
